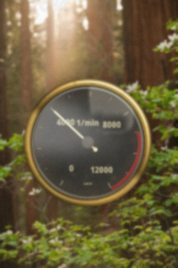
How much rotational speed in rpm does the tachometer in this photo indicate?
4000 rpm
